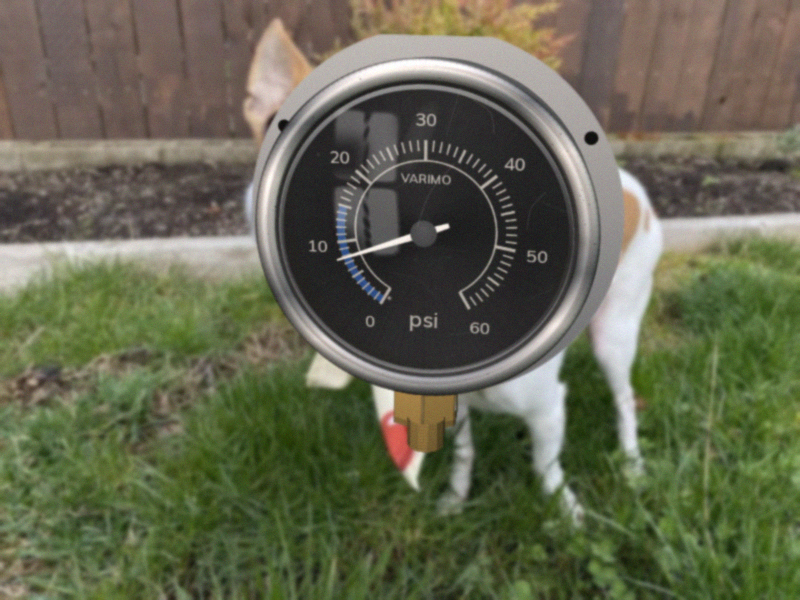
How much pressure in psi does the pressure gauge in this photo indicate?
8 psi
